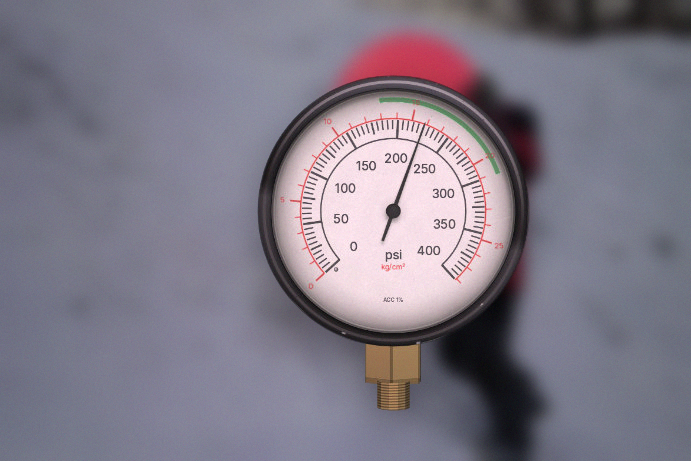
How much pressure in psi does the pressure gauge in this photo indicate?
225 psi
